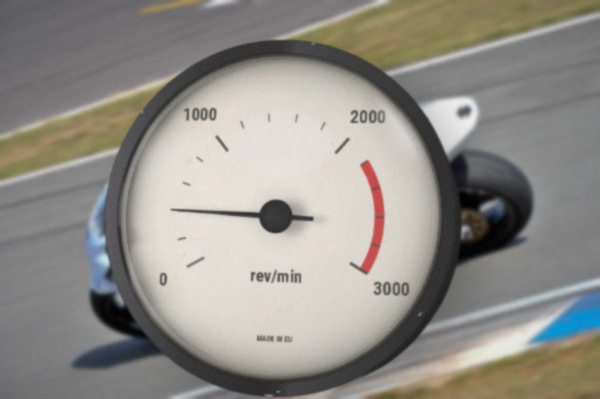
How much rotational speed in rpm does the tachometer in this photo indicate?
400 rpm
